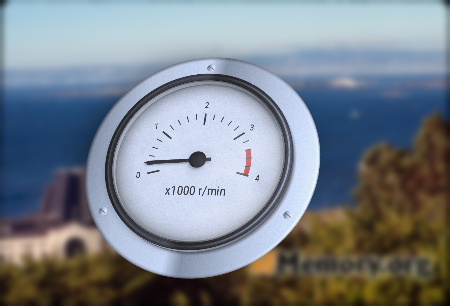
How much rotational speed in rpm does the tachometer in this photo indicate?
200 rpm
